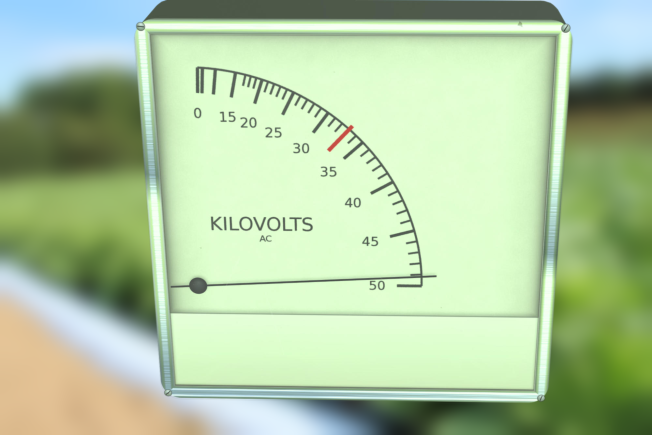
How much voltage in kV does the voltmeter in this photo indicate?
49 kV
